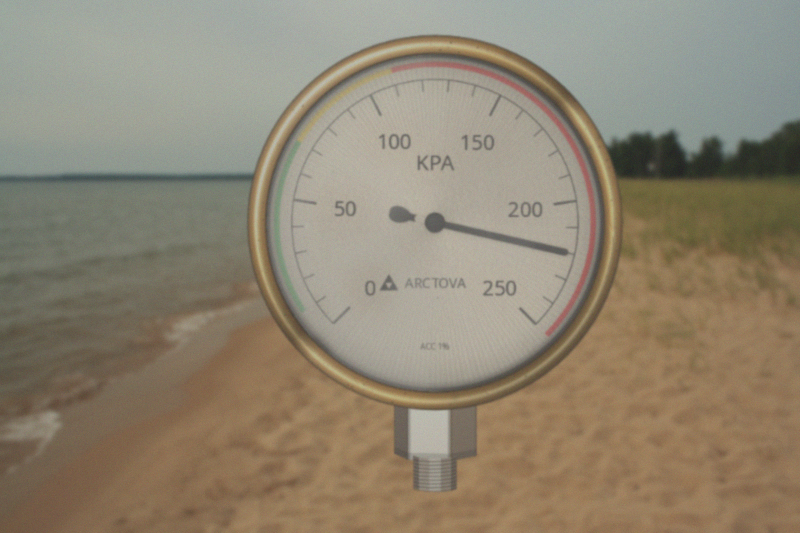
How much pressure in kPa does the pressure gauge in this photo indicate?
220 kPa
